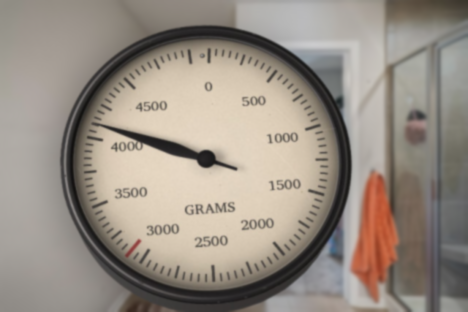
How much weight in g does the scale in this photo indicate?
4100 g
